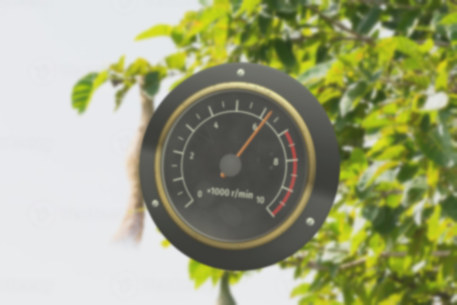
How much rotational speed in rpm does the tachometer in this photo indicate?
6250 rpm
